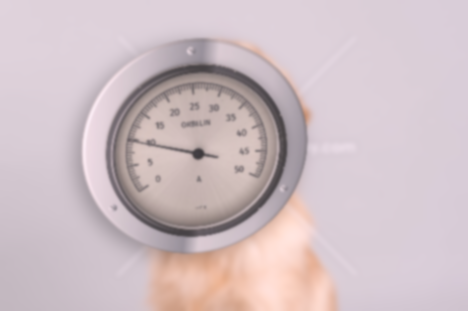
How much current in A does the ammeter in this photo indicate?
10 A
